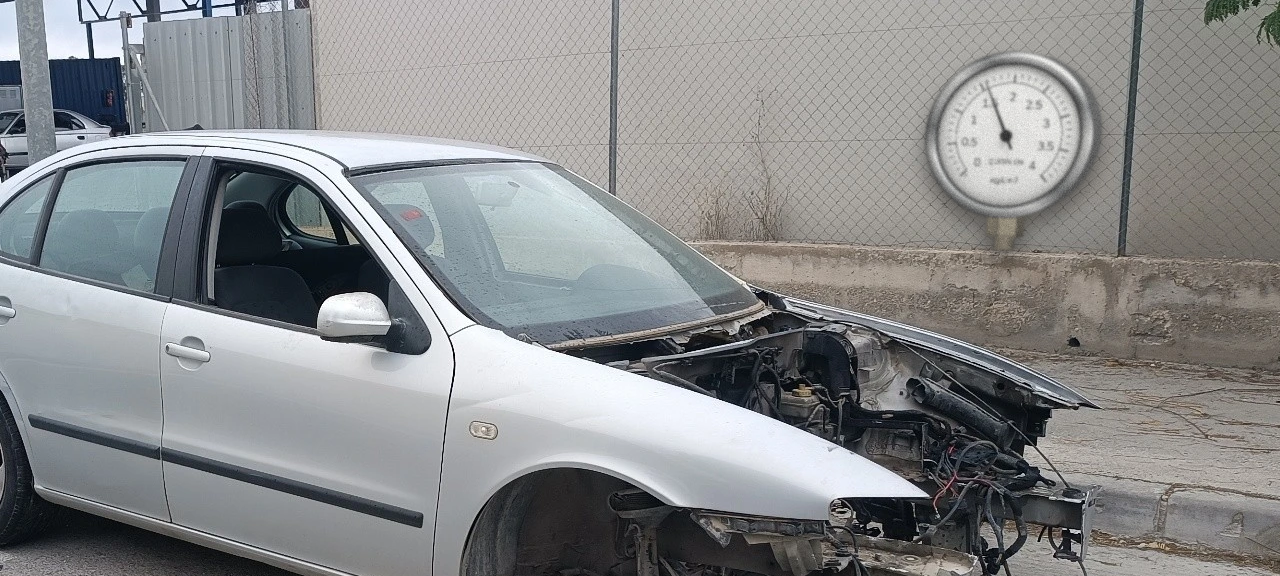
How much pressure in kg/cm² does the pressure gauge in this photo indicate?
1.6 kg/cm²
